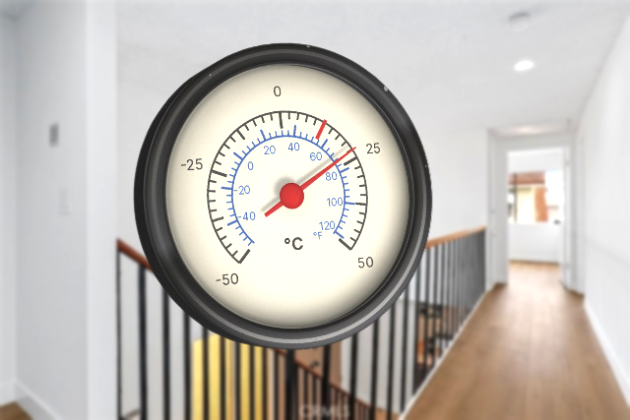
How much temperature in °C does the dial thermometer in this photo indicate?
22.5 °C
